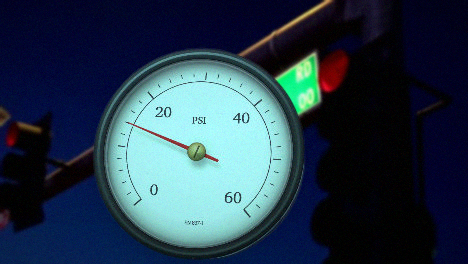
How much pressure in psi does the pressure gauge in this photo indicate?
14 psi
